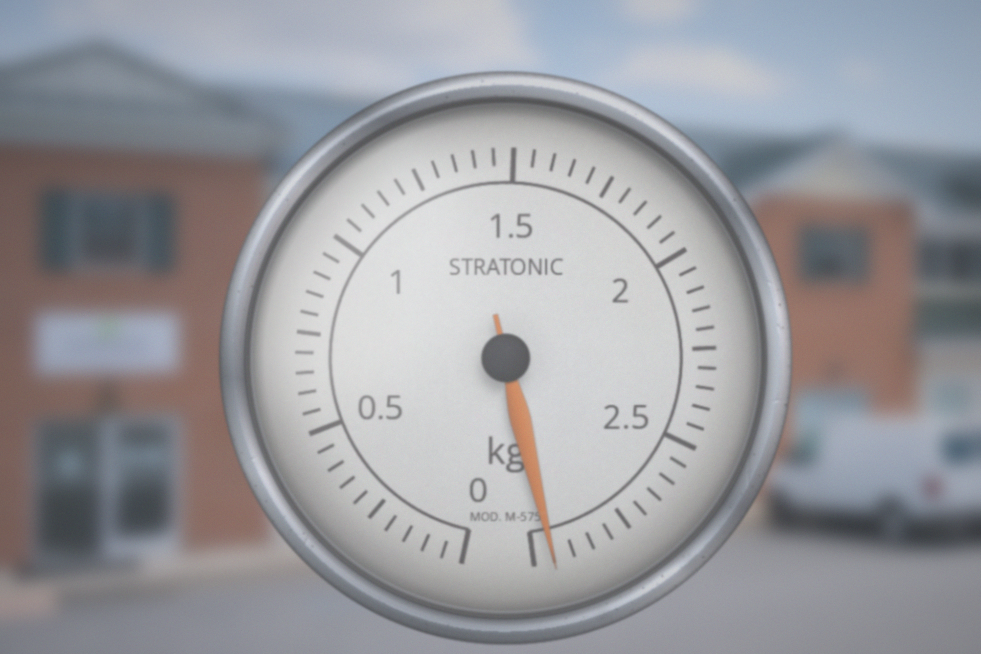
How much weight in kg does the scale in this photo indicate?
2.95 kg
